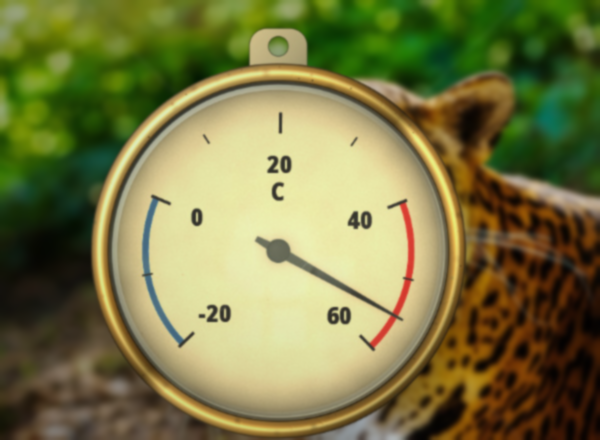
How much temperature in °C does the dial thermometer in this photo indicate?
55 °C
